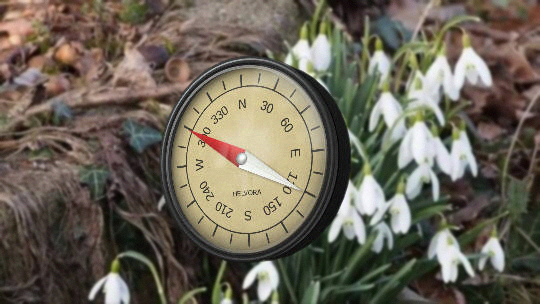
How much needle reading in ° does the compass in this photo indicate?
300 °
